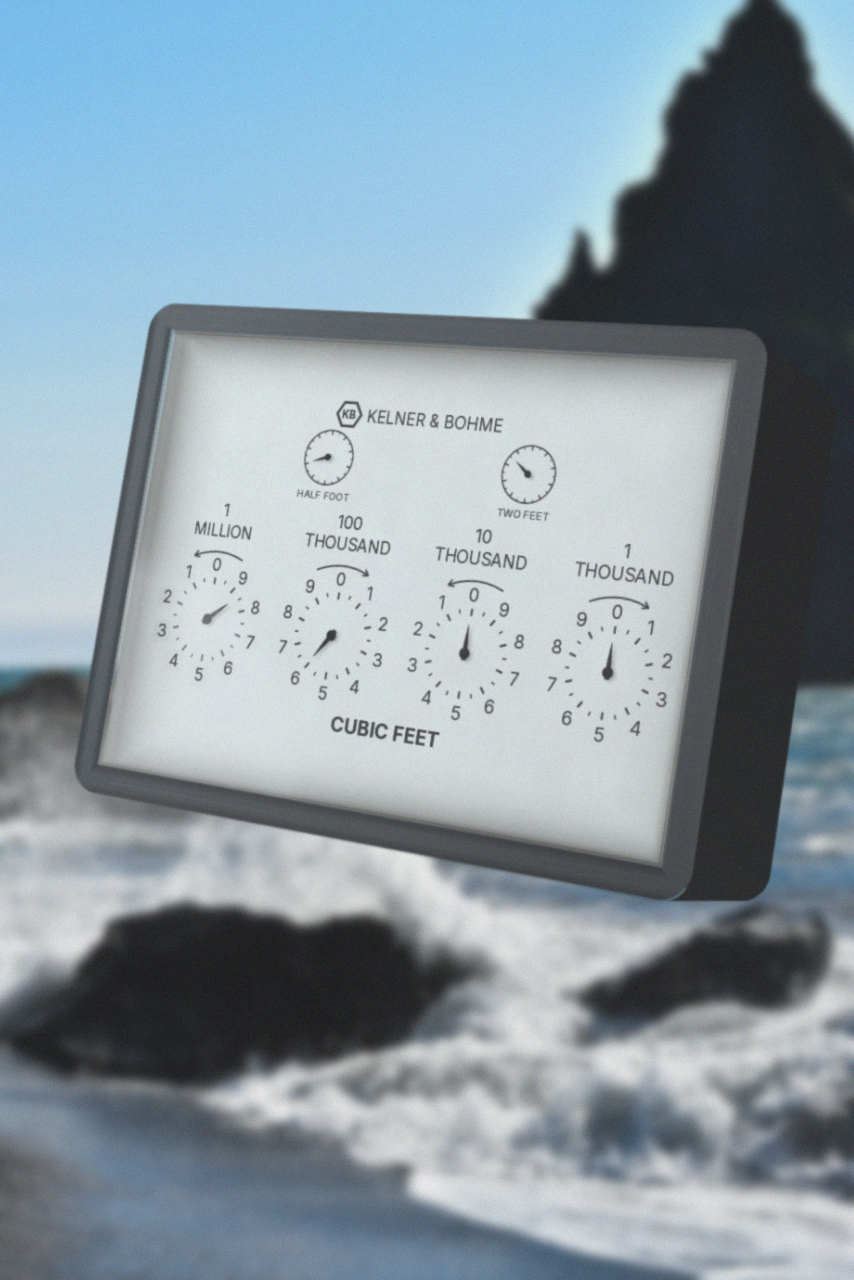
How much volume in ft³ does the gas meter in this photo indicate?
860000 ft³
